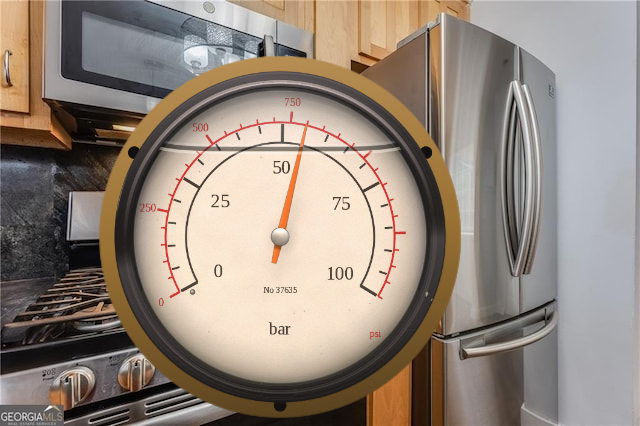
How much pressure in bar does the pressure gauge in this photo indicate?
55 bar
